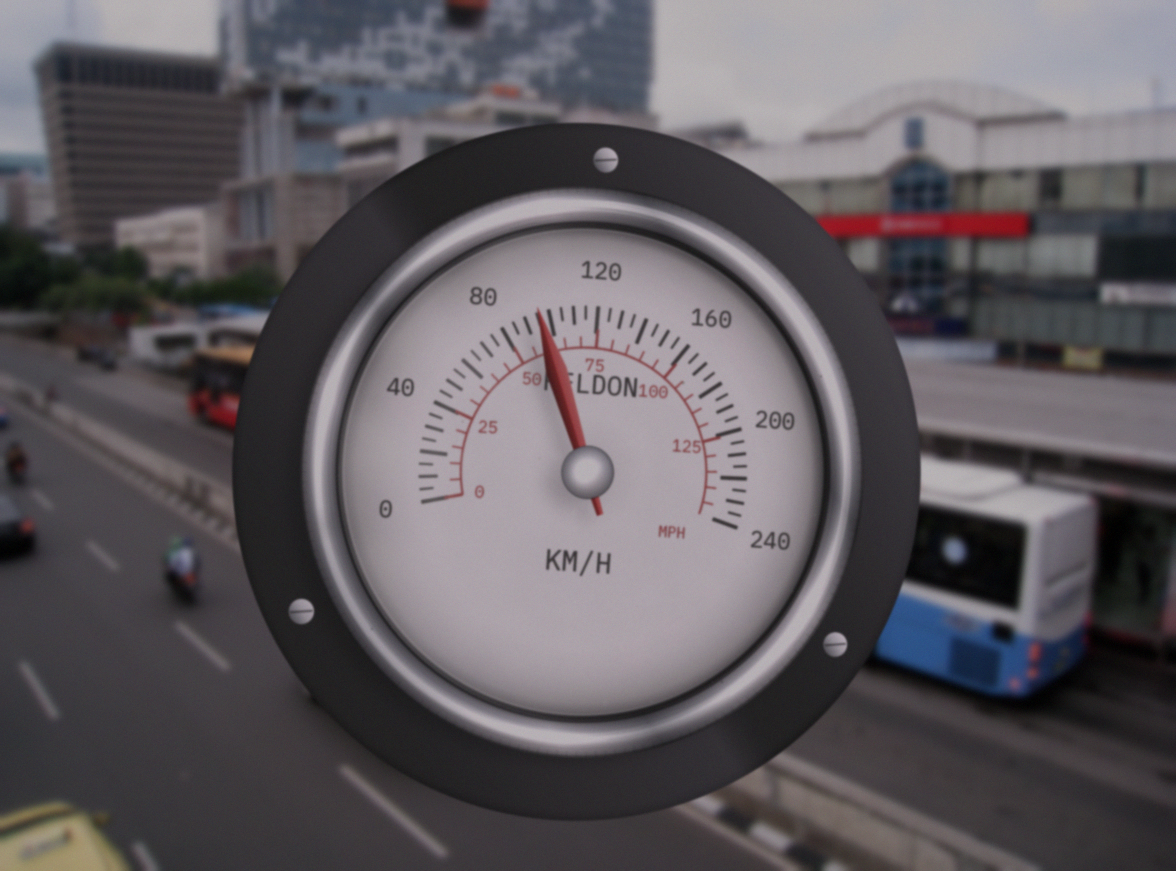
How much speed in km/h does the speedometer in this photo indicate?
95 km/h
